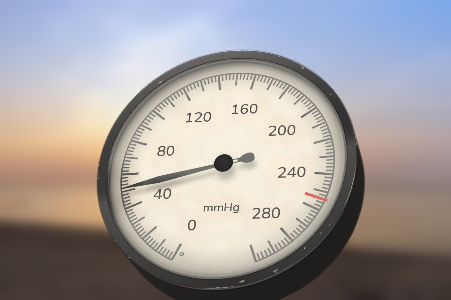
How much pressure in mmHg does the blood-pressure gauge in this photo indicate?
50 mmHg
